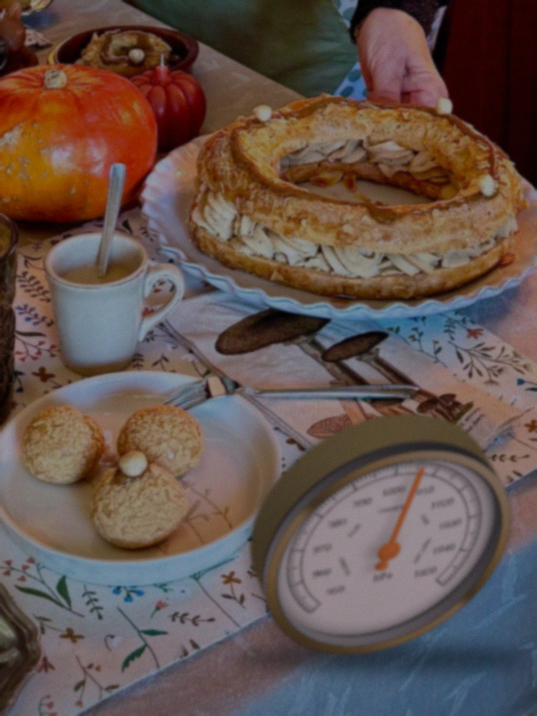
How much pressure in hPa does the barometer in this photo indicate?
1005 hPa
